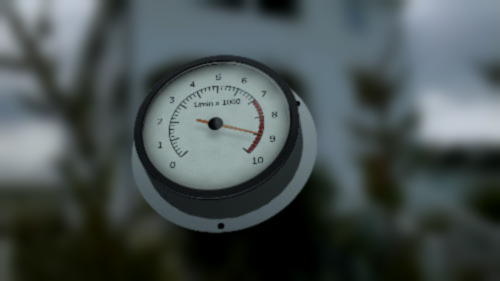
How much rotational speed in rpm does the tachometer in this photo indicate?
9000 rpm
